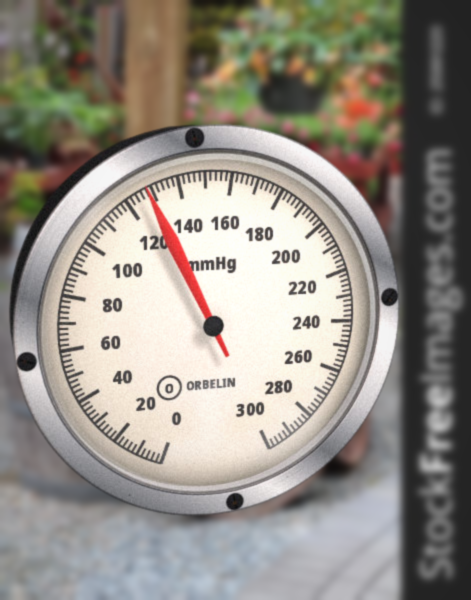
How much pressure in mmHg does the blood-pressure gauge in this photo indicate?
128 mmHg
